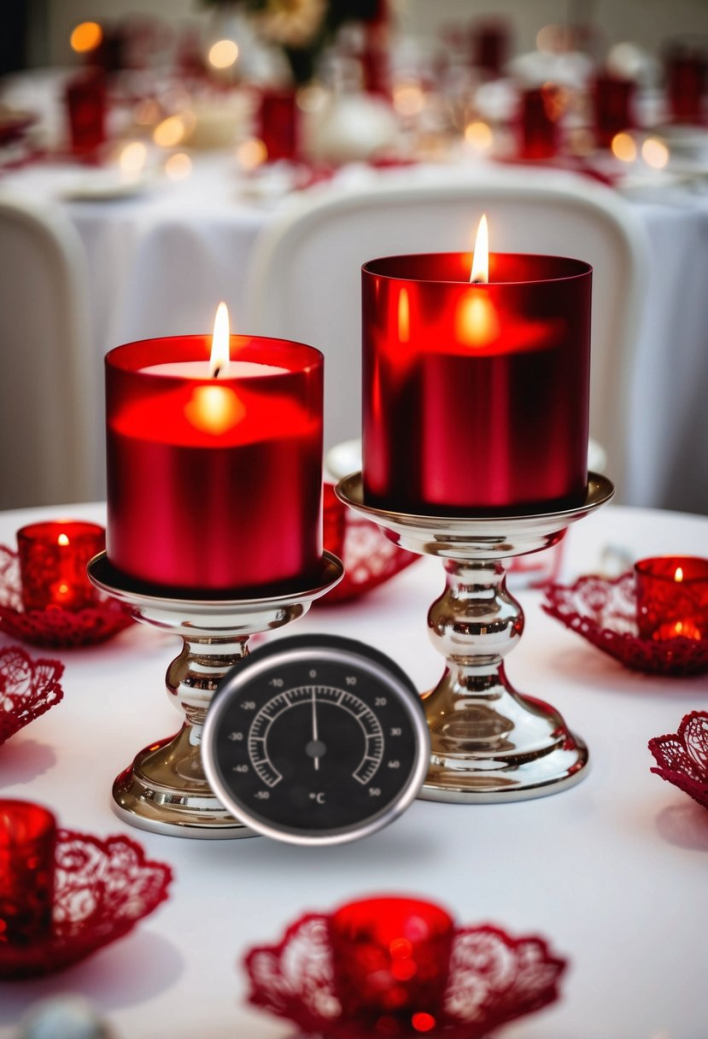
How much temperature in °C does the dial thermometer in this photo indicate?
0 °C
